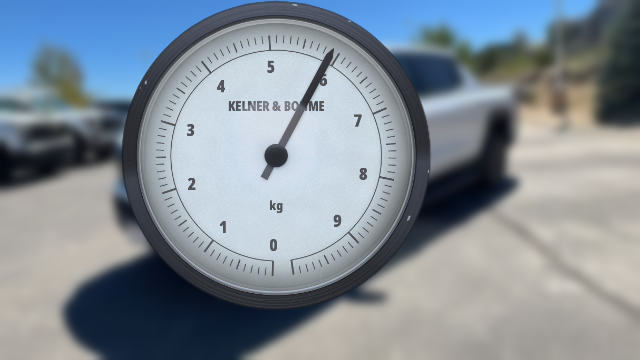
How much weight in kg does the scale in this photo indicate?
5.9 kg
